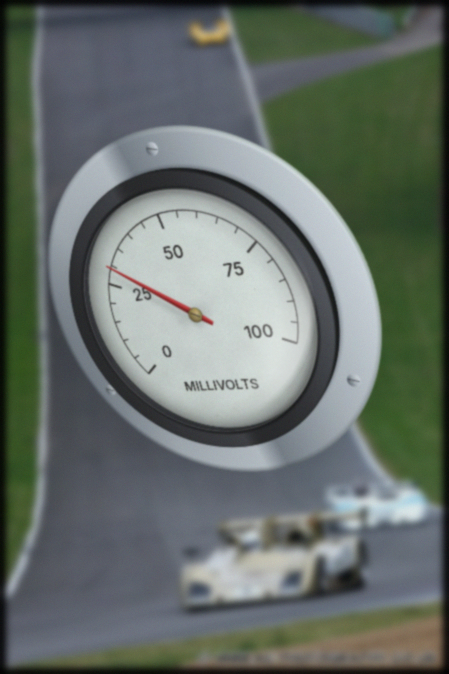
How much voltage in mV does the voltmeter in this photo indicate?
30 mV
